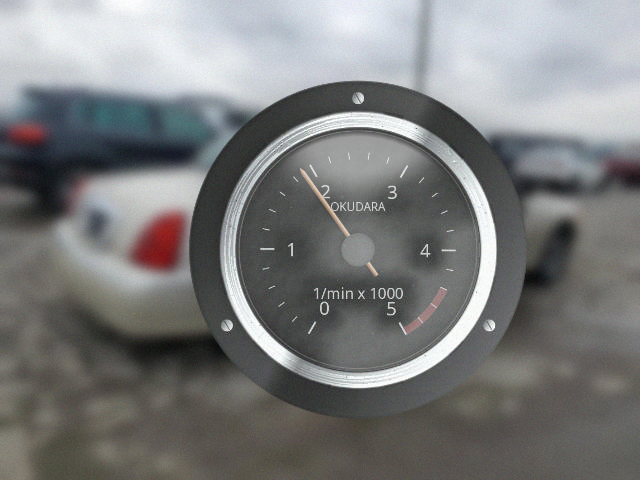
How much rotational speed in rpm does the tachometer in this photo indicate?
1900 rpm
